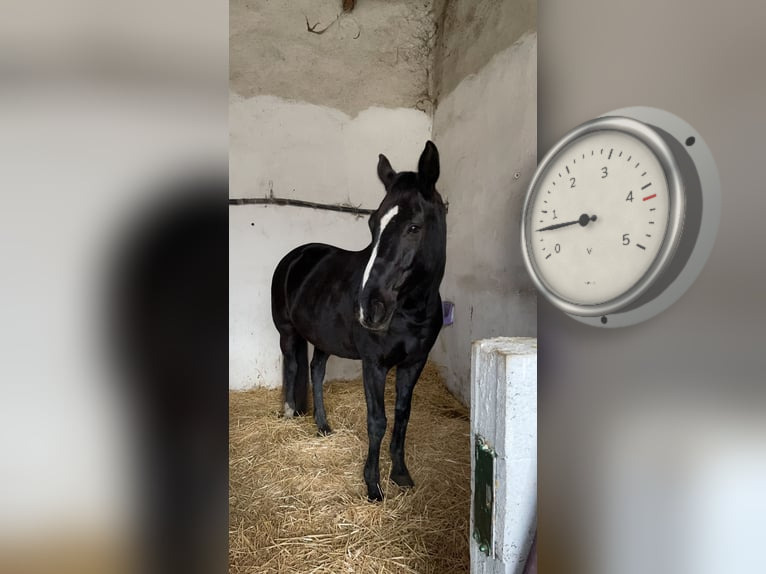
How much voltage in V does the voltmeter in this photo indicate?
0.6 V
